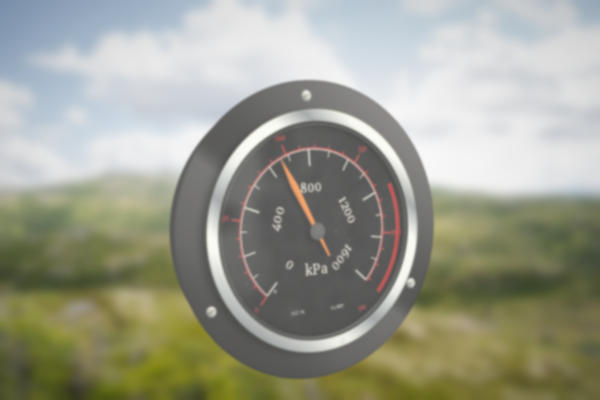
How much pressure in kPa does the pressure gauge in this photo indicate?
650 kPa
